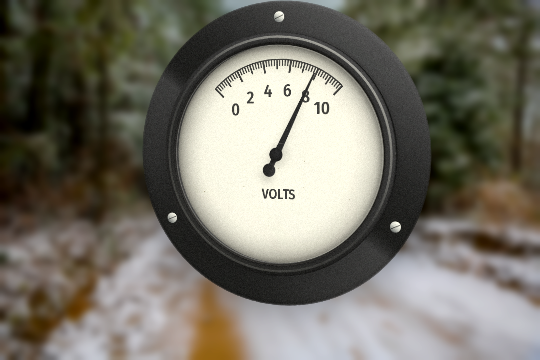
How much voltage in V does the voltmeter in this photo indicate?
8 V
